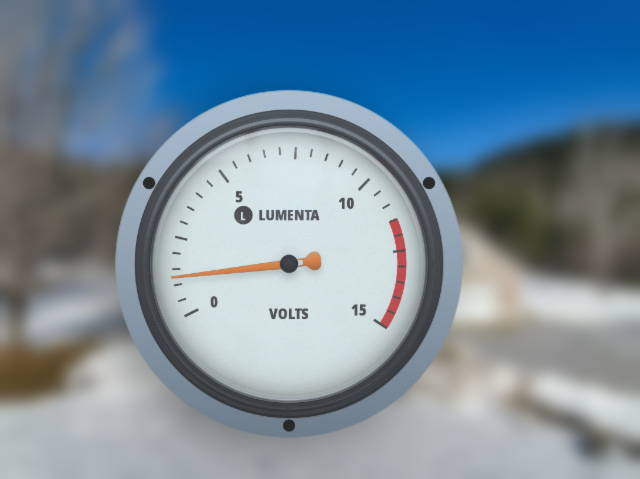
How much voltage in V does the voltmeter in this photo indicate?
1.25 V
